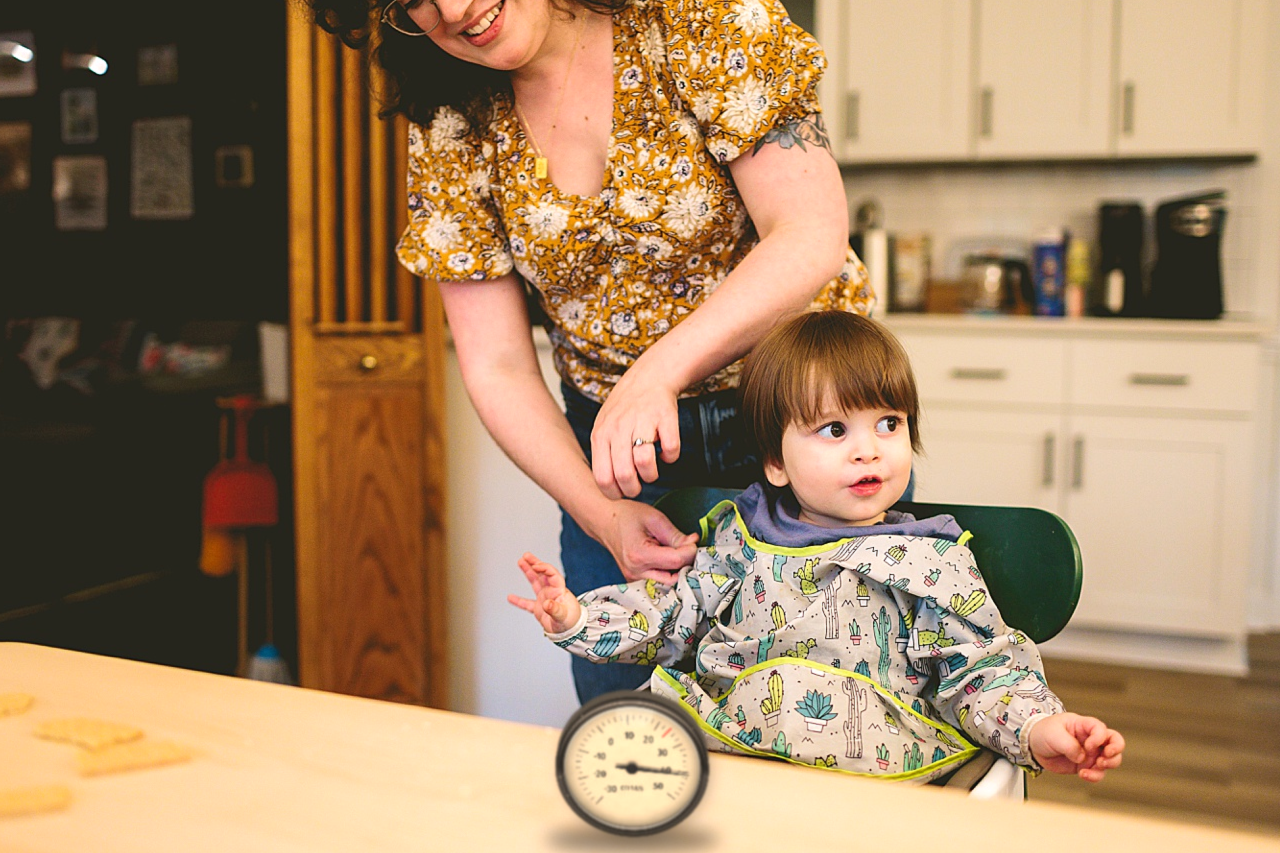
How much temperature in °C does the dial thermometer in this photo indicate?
40 °C
